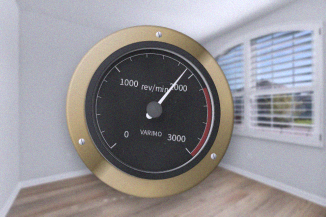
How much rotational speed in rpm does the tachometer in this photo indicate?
1900 rpm
